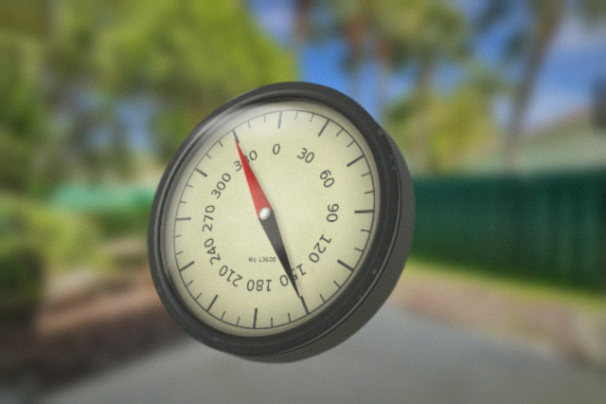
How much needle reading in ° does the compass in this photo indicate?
330 °
